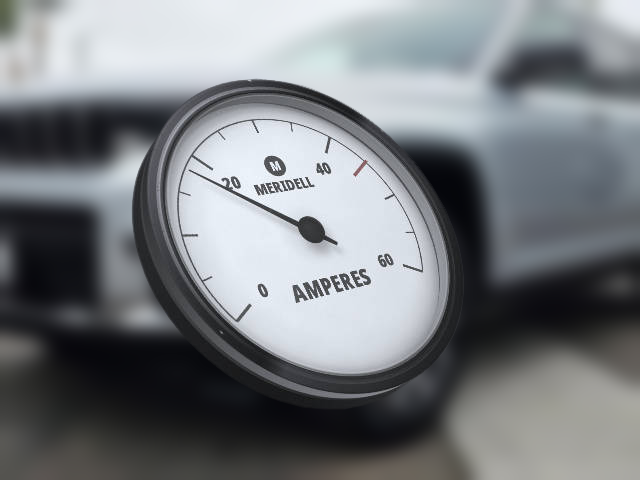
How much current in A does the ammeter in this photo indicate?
17.5 A
